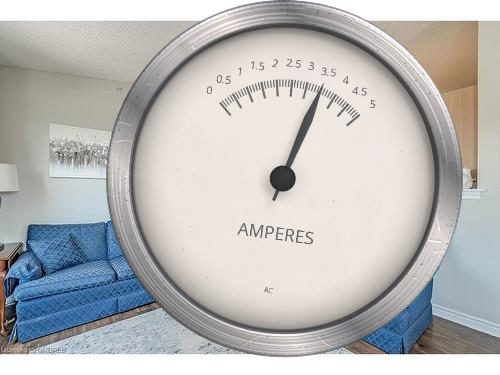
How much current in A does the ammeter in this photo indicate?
3.5 A
